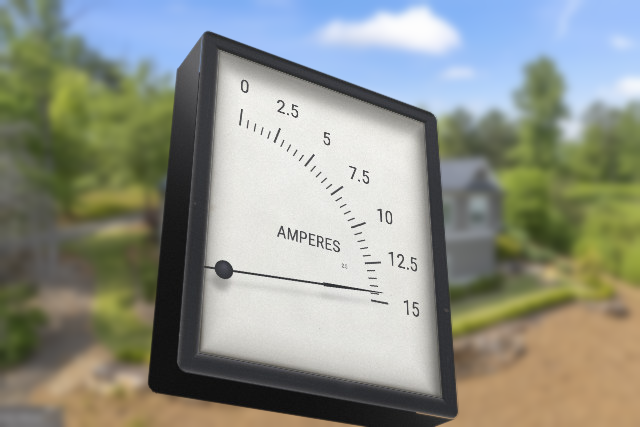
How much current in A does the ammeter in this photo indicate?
14.5 A
